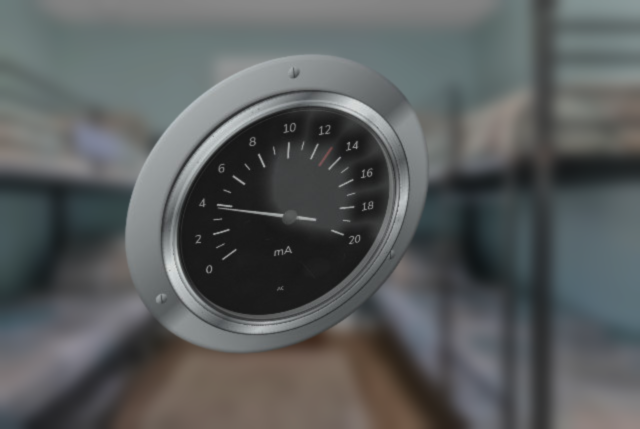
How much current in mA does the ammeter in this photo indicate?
4 mA
